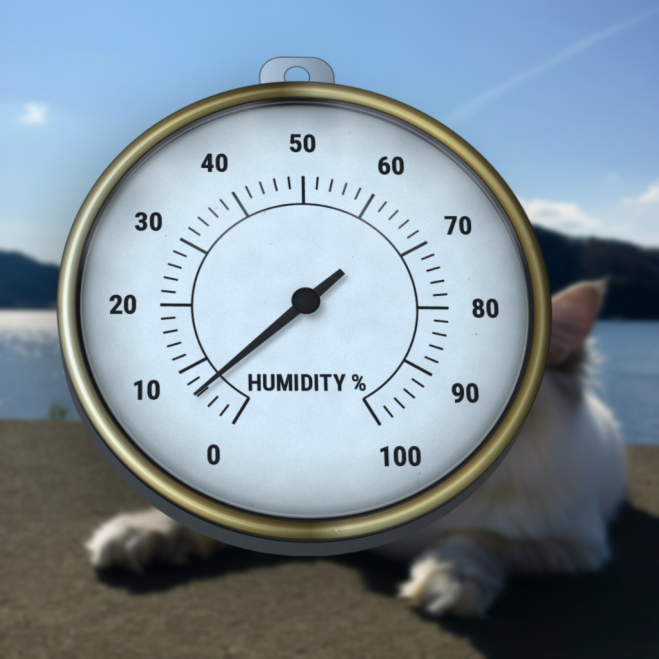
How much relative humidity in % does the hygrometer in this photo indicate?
6 %
